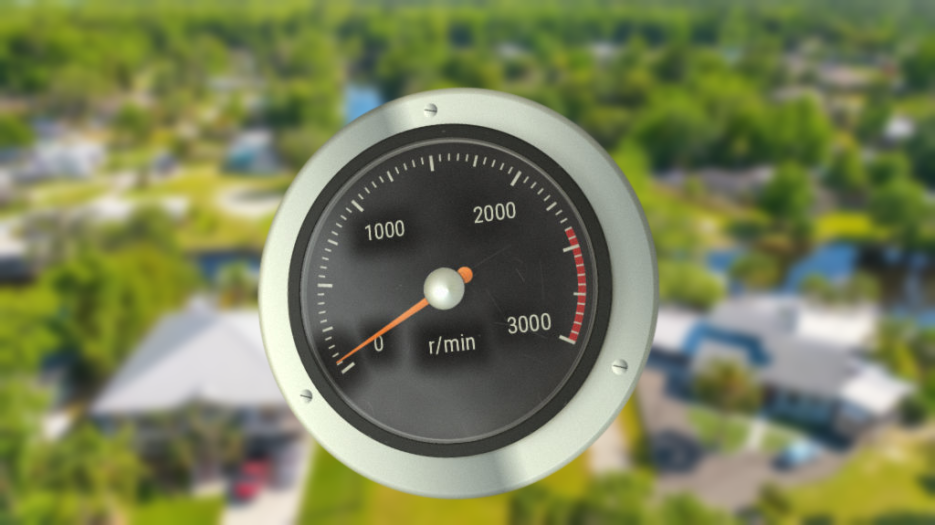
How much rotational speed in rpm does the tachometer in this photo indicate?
50 rpm
